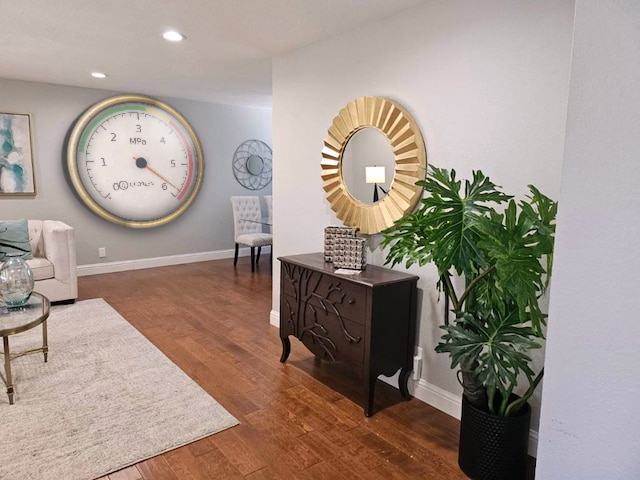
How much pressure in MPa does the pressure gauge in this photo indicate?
5.8 MPa
